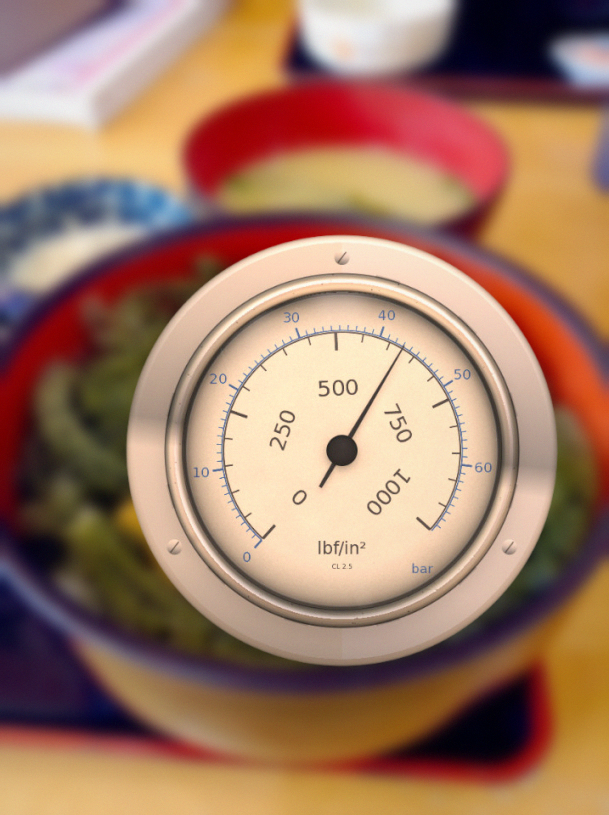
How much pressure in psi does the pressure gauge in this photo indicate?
625 psi
